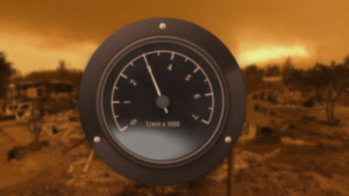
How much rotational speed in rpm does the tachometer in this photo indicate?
3000 rpm
